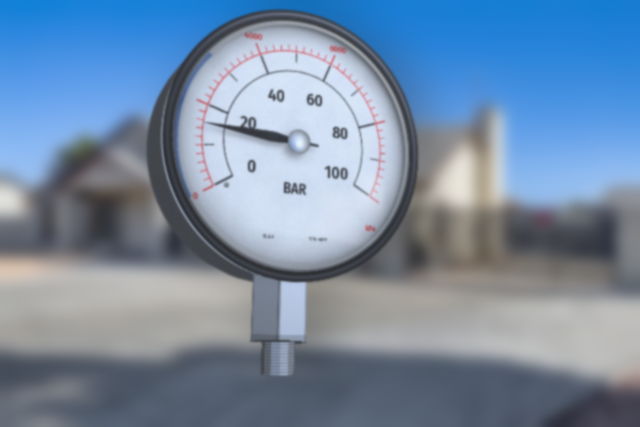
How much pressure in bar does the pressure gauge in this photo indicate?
15 bar
